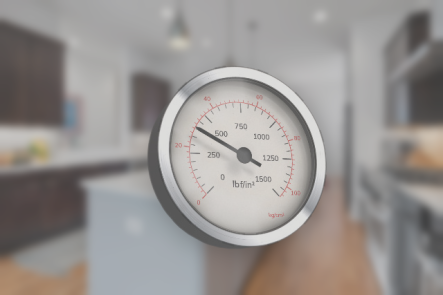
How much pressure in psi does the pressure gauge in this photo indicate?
400 psi
